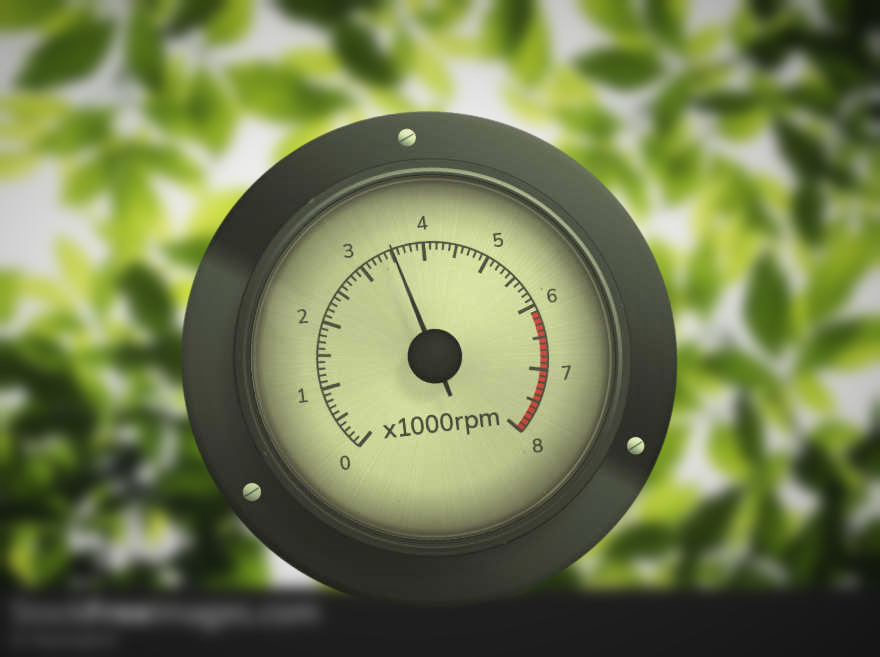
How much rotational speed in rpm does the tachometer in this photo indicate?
3500 rpm
